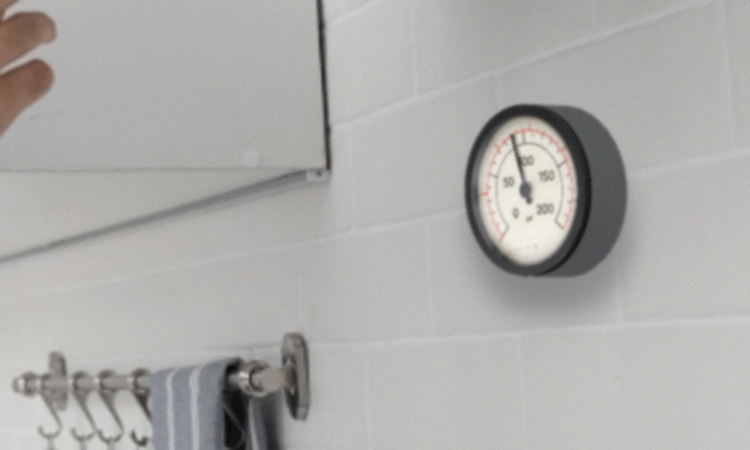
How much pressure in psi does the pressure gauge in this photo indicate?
90 psi
